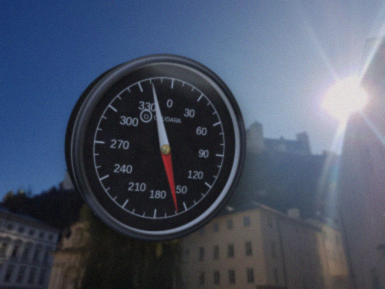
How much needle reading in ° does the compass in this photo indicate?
160 °
